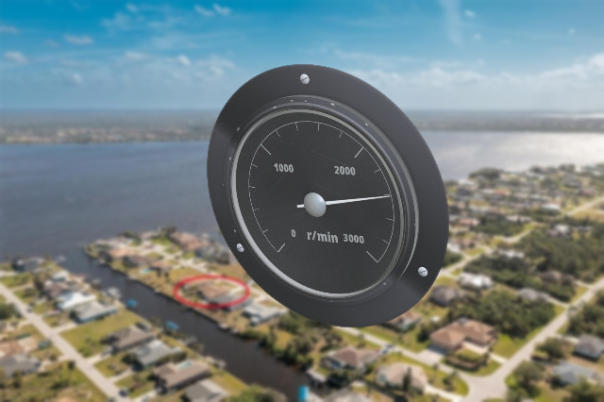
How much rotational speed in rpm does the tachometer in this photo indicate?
2400 rpm
